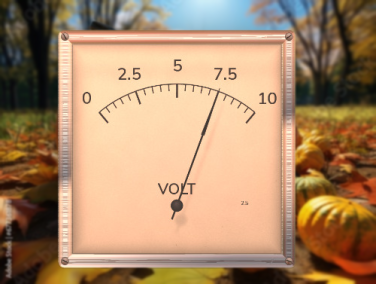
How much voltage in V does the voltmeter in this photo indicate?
7.5 V
